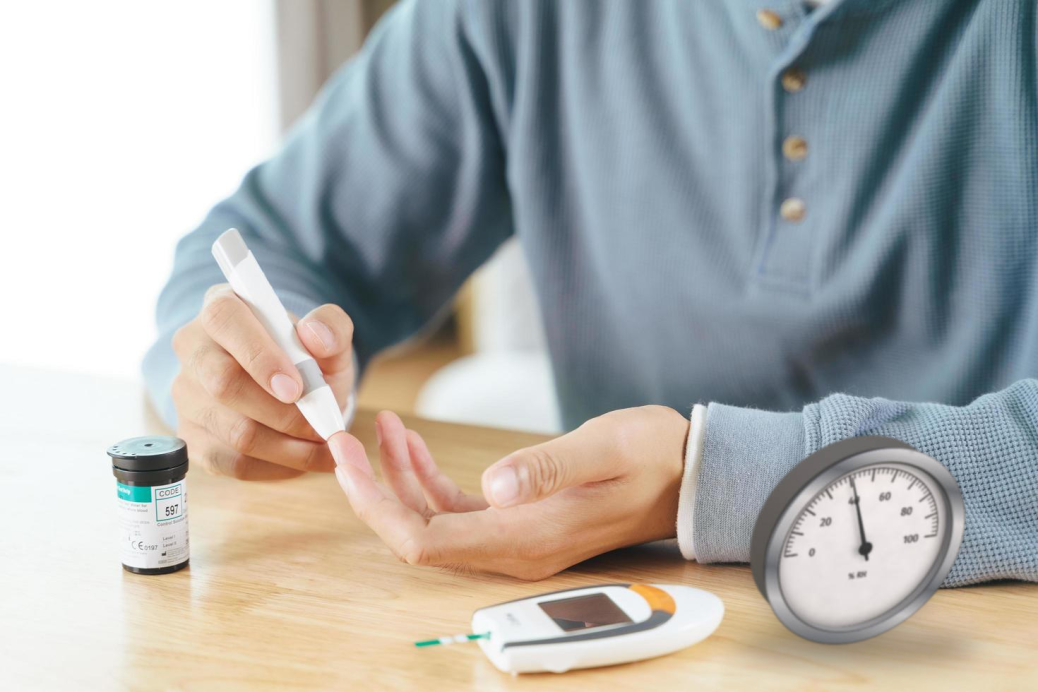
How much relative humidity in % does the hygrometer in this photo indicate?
40 %
